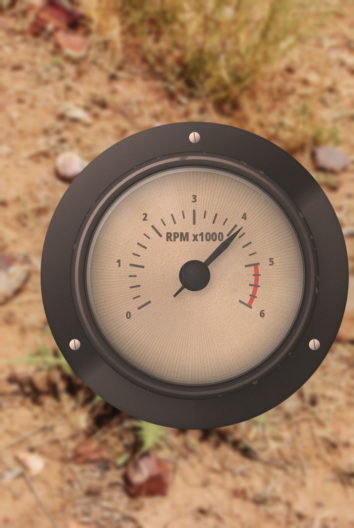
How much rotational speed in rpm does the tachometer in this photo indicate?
4125 rpm
